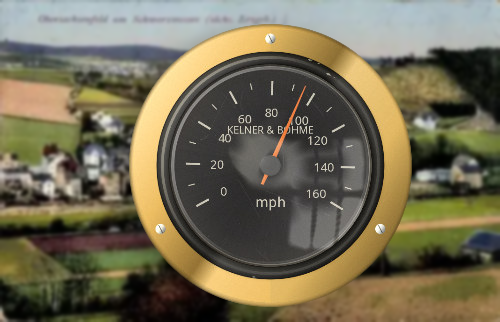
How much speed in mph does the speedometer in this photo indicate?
95 mph
